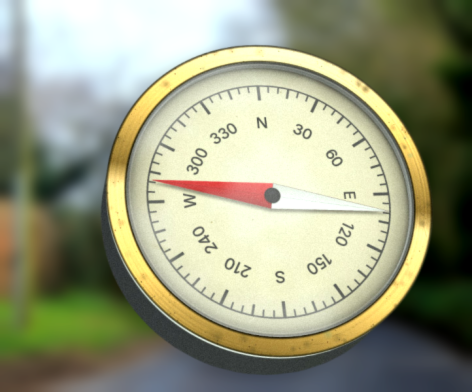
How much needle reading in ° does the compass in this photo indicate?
280 °
